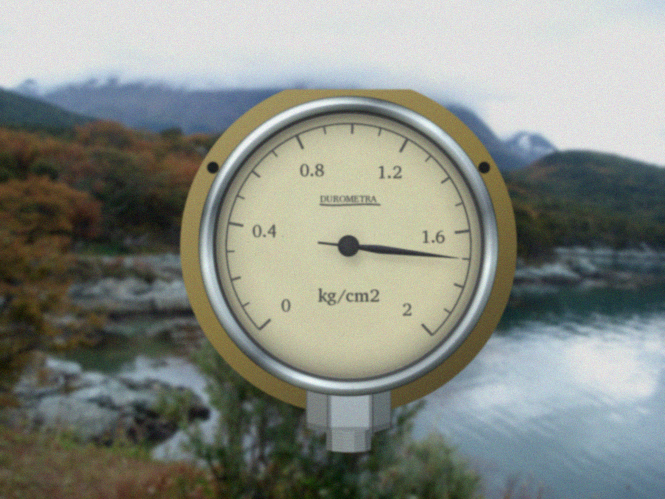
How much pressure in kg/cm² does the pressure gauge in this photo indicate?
1.7 kg/cm²
